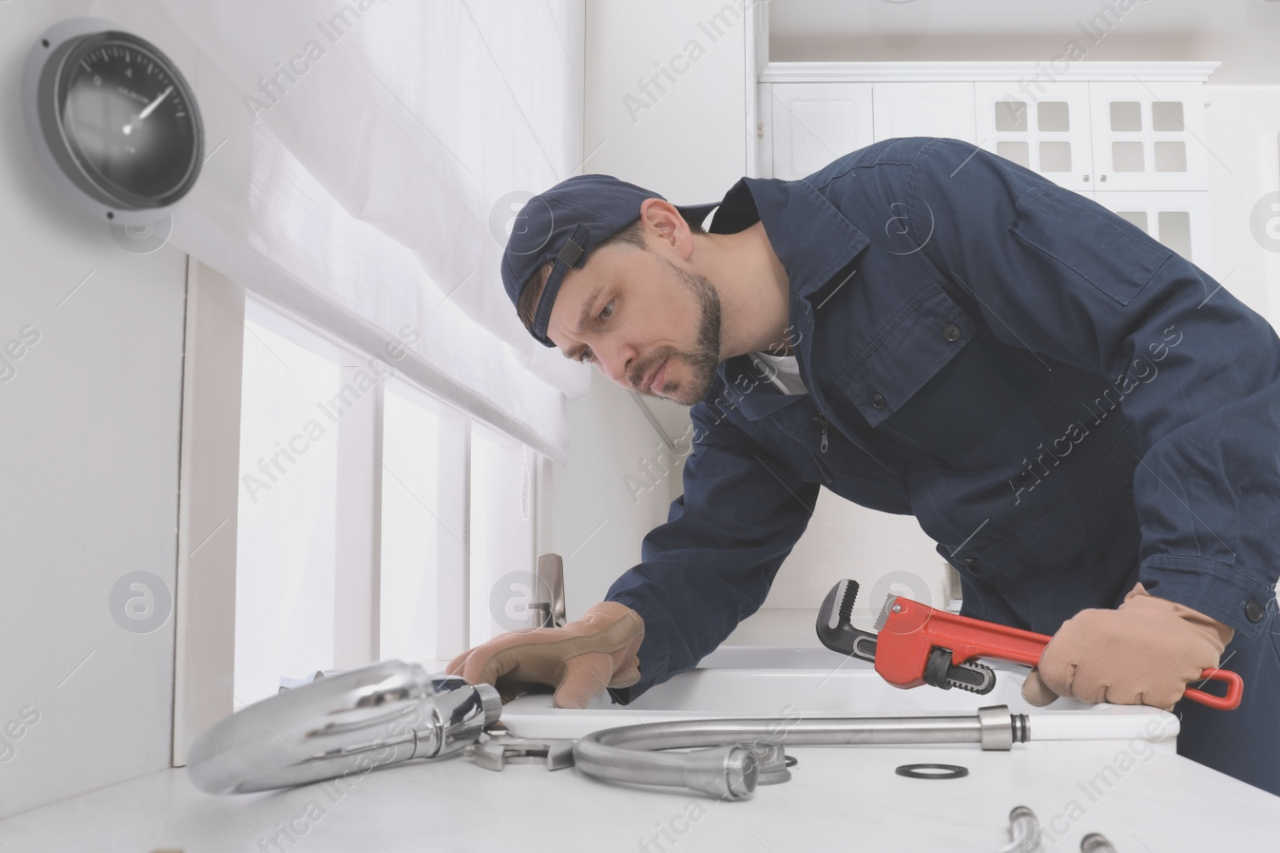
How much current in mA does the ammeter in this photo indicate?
8 mA
